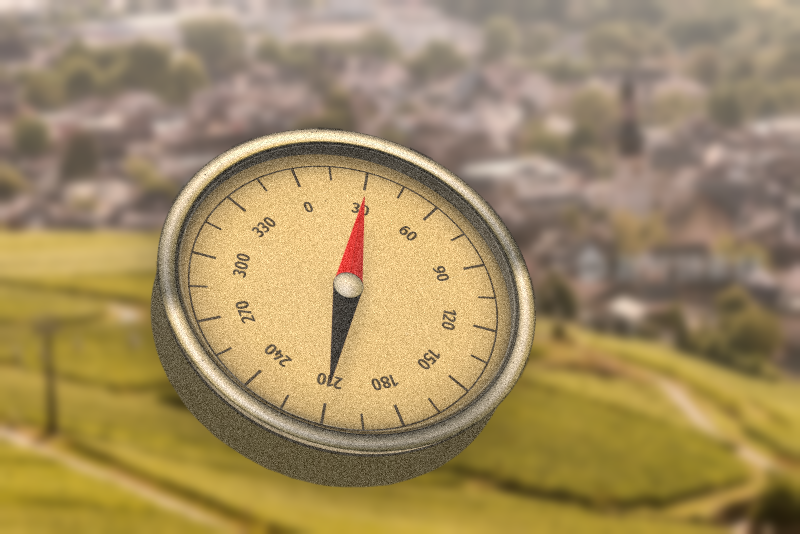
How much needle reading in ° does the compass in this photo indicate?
30 °
